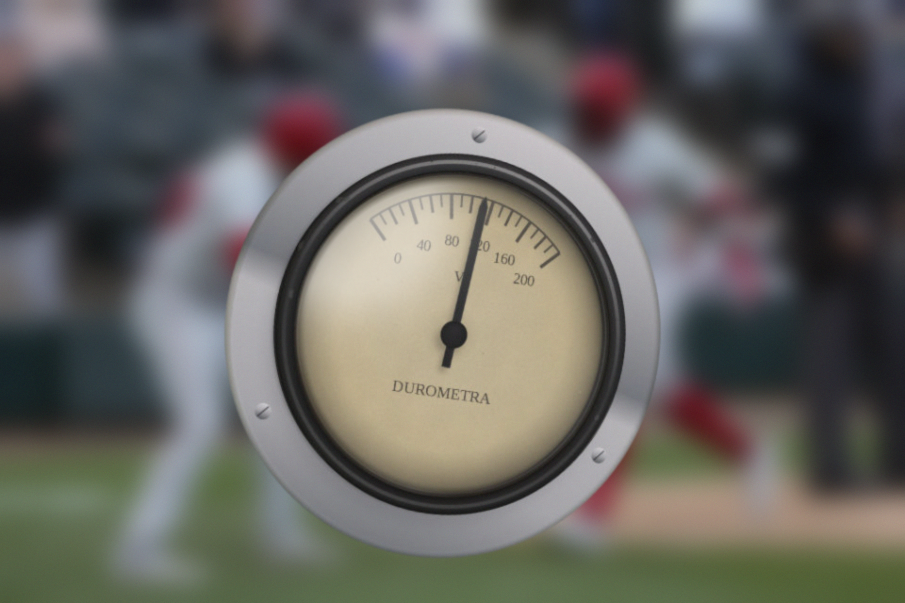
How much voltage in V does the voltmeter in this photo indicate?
110 V
